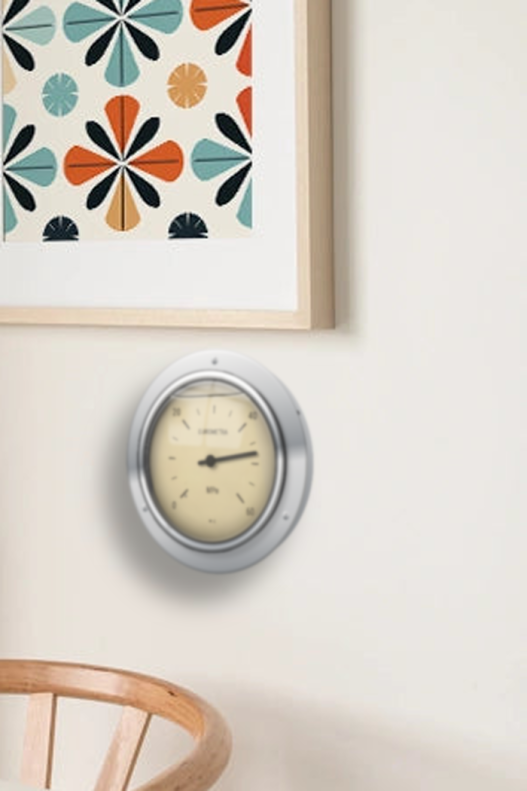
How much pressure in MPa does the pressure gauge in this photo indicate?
47.5 MPa
